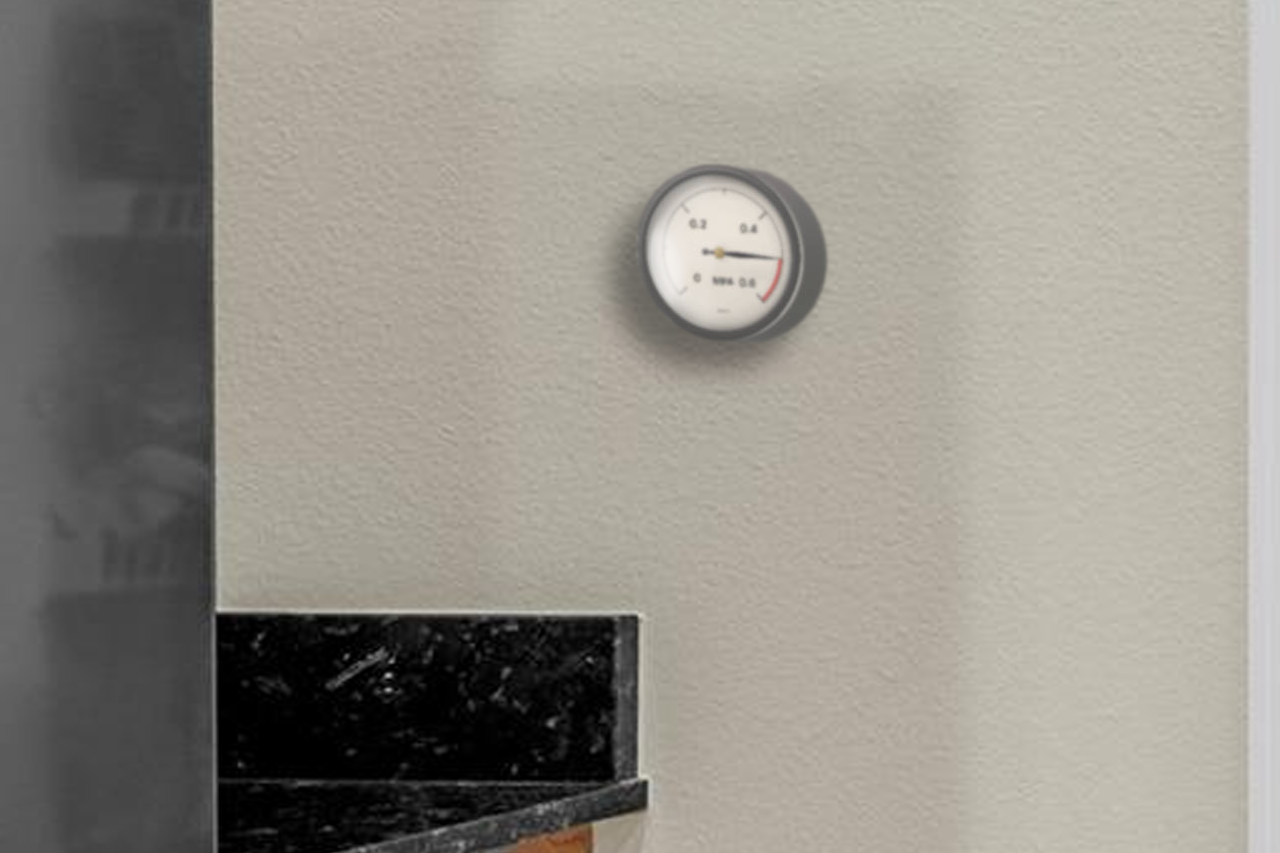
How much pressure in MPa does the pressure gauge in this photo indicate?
0.5 MPa
